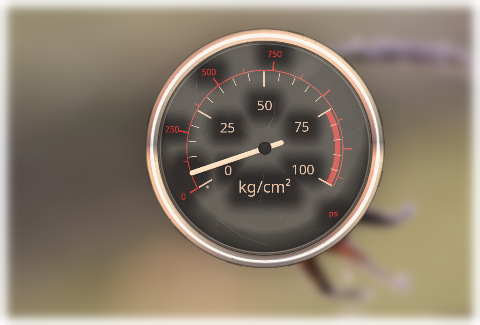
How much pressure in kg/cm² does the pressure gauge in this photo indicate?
5 kg/cm²
